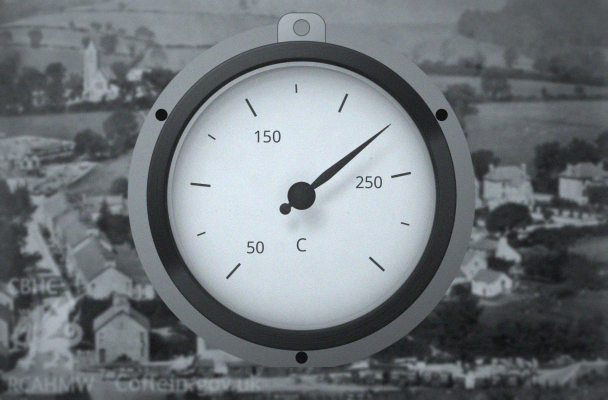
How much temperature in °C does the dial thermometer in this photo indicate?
225 °C
